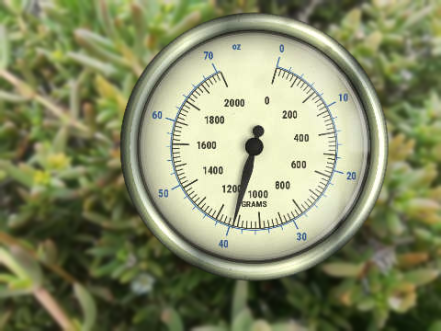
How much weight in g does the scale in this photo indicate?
1120 g
